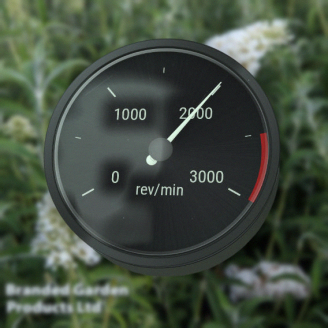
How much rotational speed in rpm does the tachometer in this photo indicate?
2000 rpm
